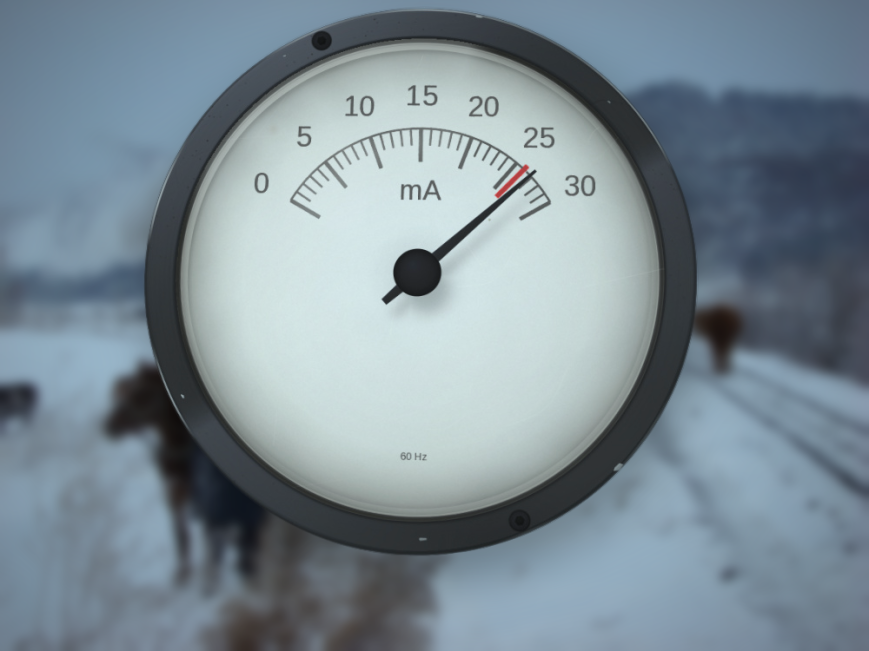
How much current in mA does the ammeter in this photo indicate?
27 mA
